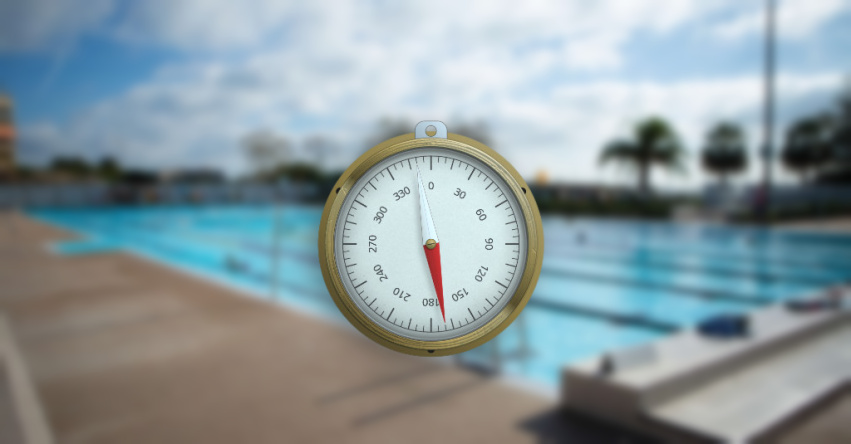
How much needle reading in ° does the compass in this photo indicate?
170 °
